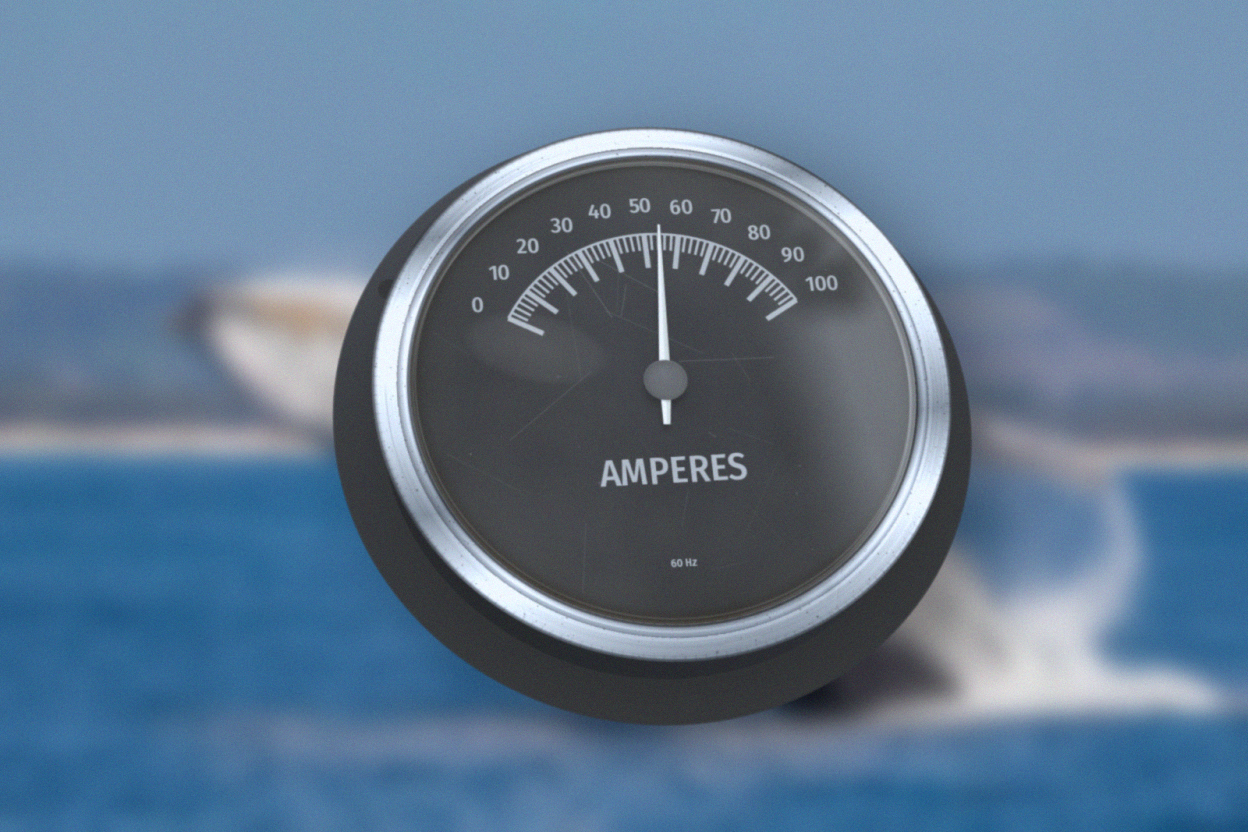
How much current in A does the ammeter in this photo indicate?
54 A
